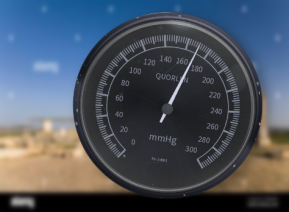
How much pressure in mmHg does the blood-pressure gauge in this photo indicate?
170 mmHg
